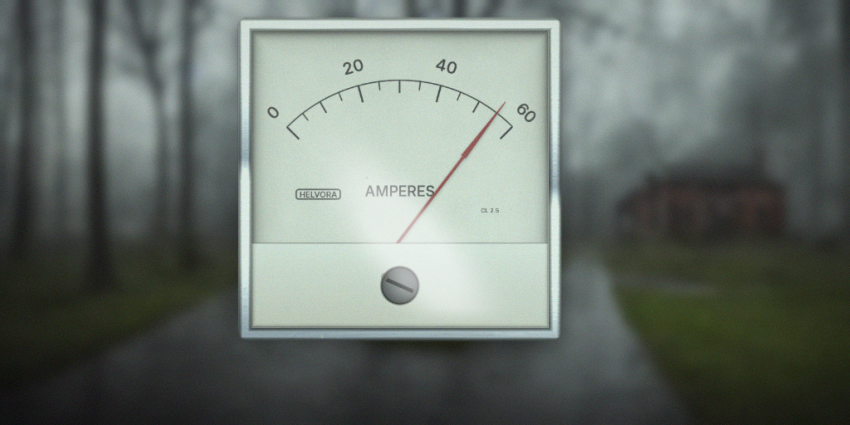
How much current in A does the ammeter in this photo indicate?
55 A
